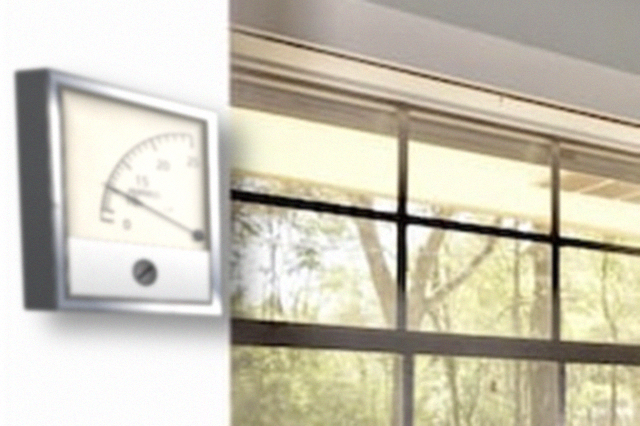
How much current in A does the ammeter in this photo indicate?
10 A
